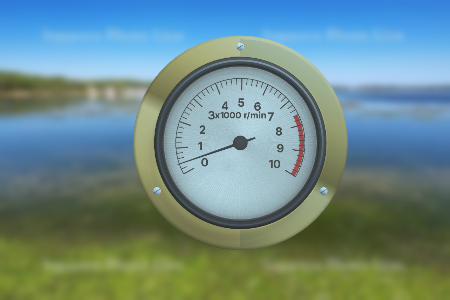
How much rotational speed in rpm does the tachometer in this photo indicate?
400 rpm
